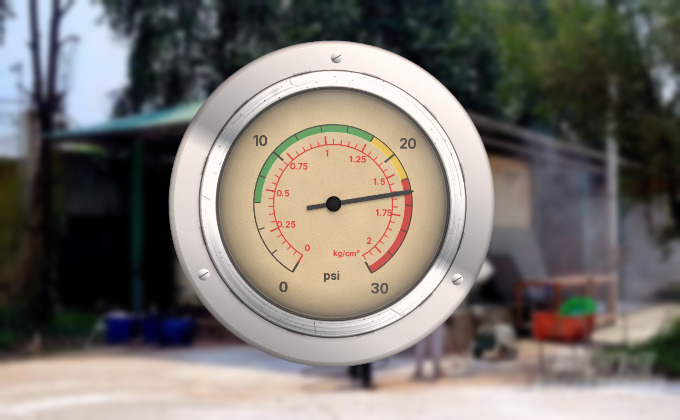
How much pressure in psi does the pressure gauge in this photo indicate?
23 psi
